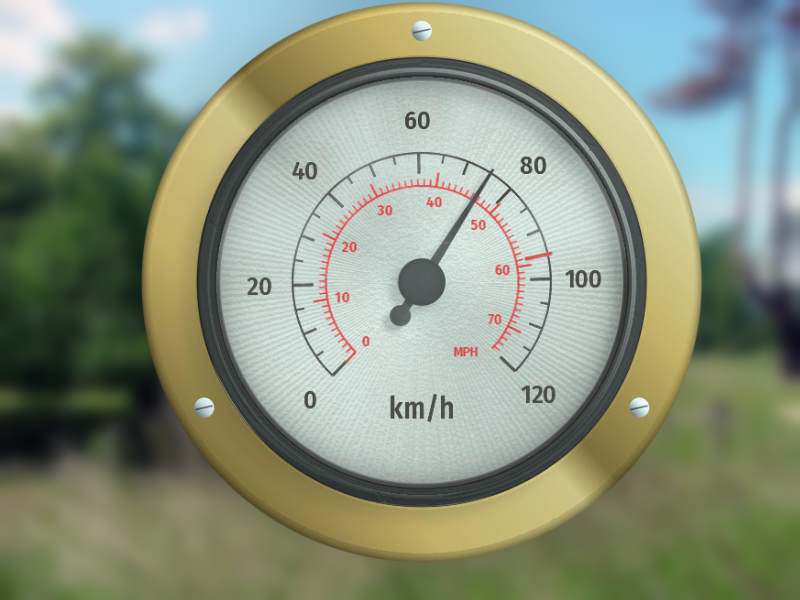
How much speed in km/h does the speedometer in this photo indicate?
75 km/h
